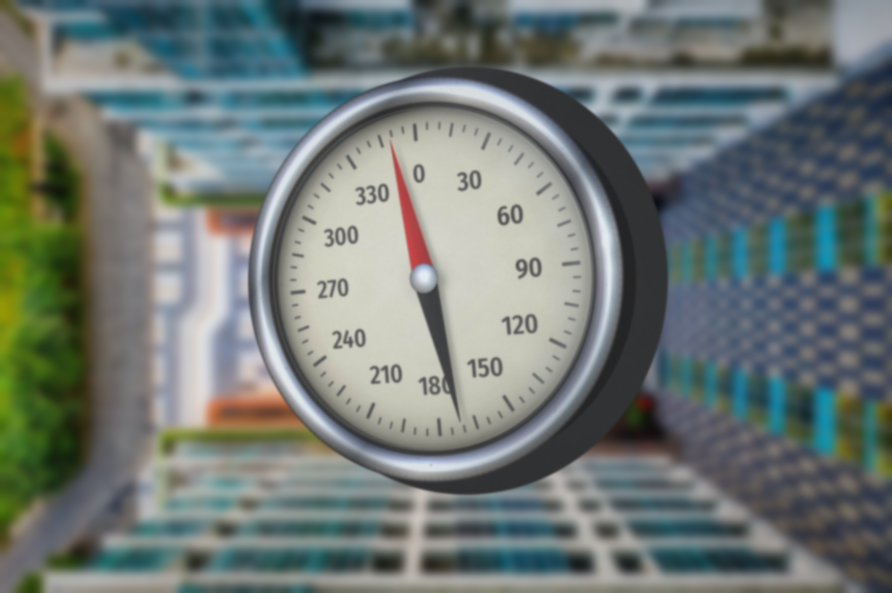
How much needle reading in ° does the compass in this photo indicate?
350 °
